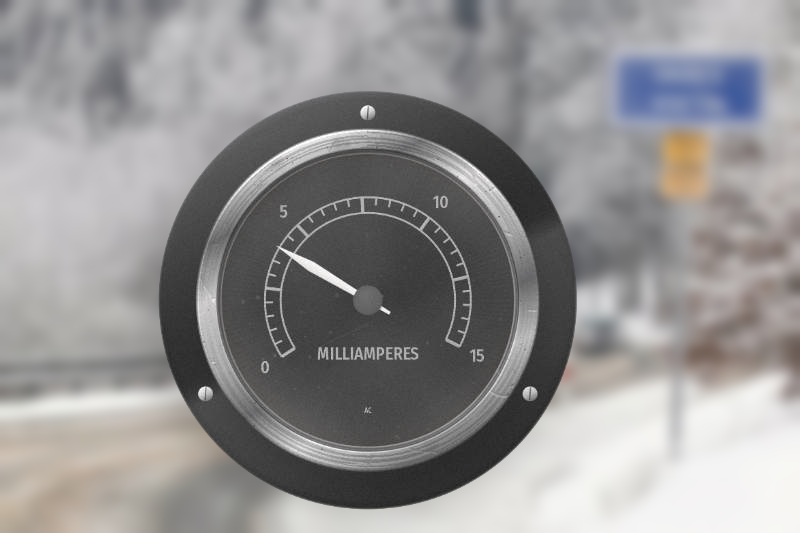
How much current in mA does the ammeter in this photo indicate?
4 mA
